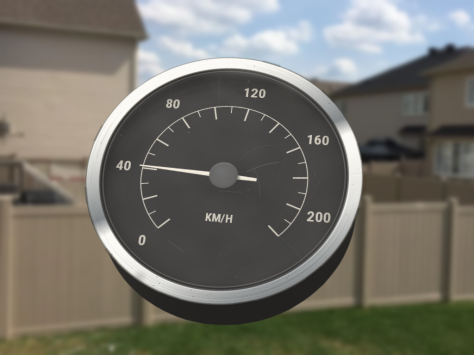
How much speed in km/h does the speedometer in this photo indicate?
40 km/h
